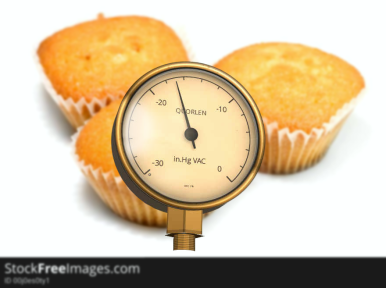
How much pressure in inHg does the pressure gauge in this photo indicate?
-17 inHg
